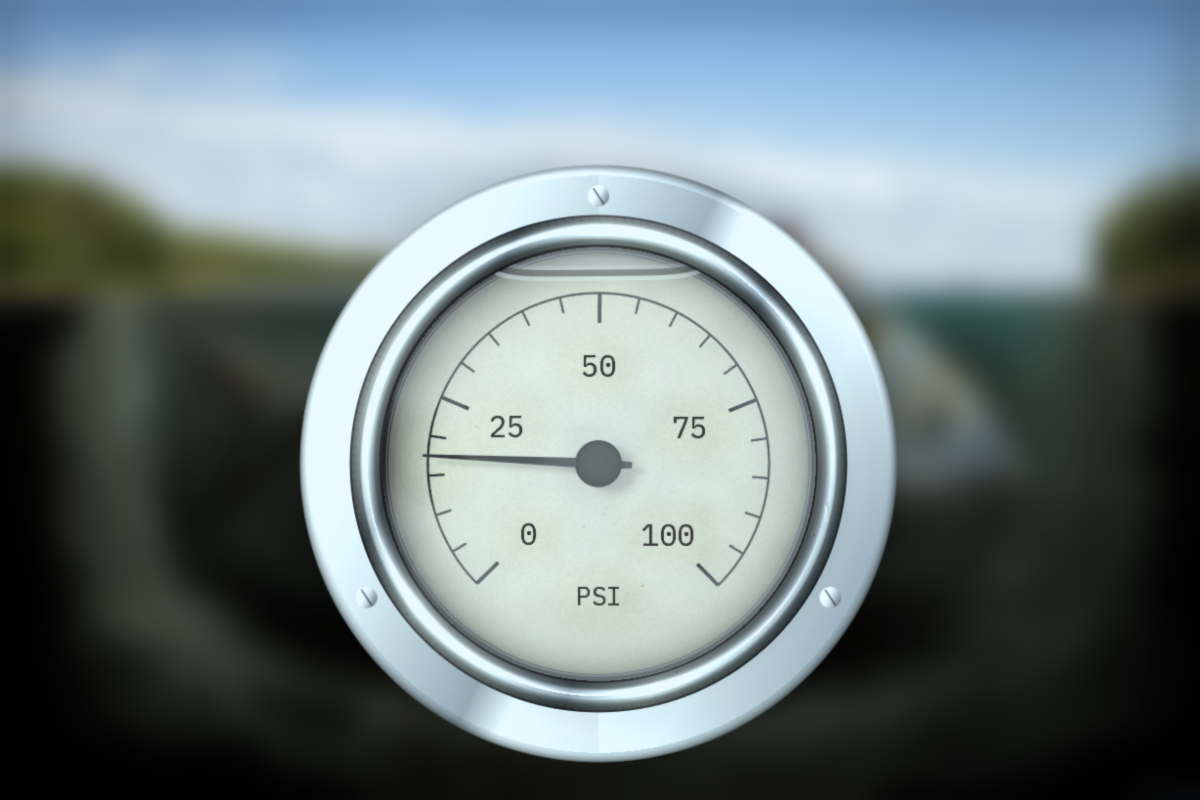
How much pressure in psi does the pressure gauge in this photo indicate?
17.5 psi
